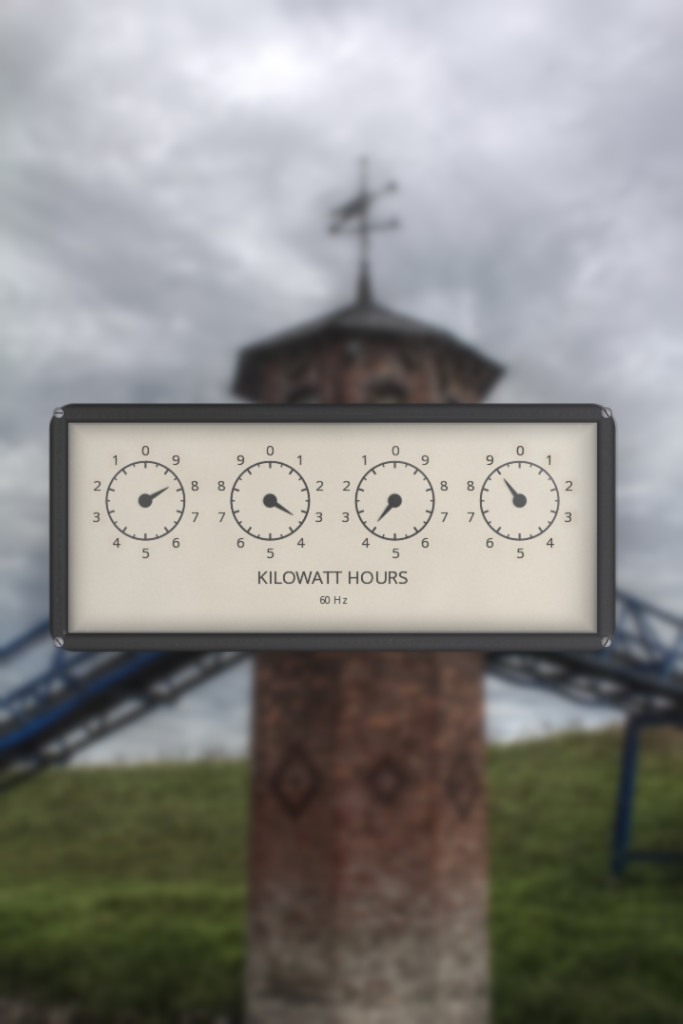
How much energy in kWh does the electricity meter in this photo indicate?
8339 kWh
